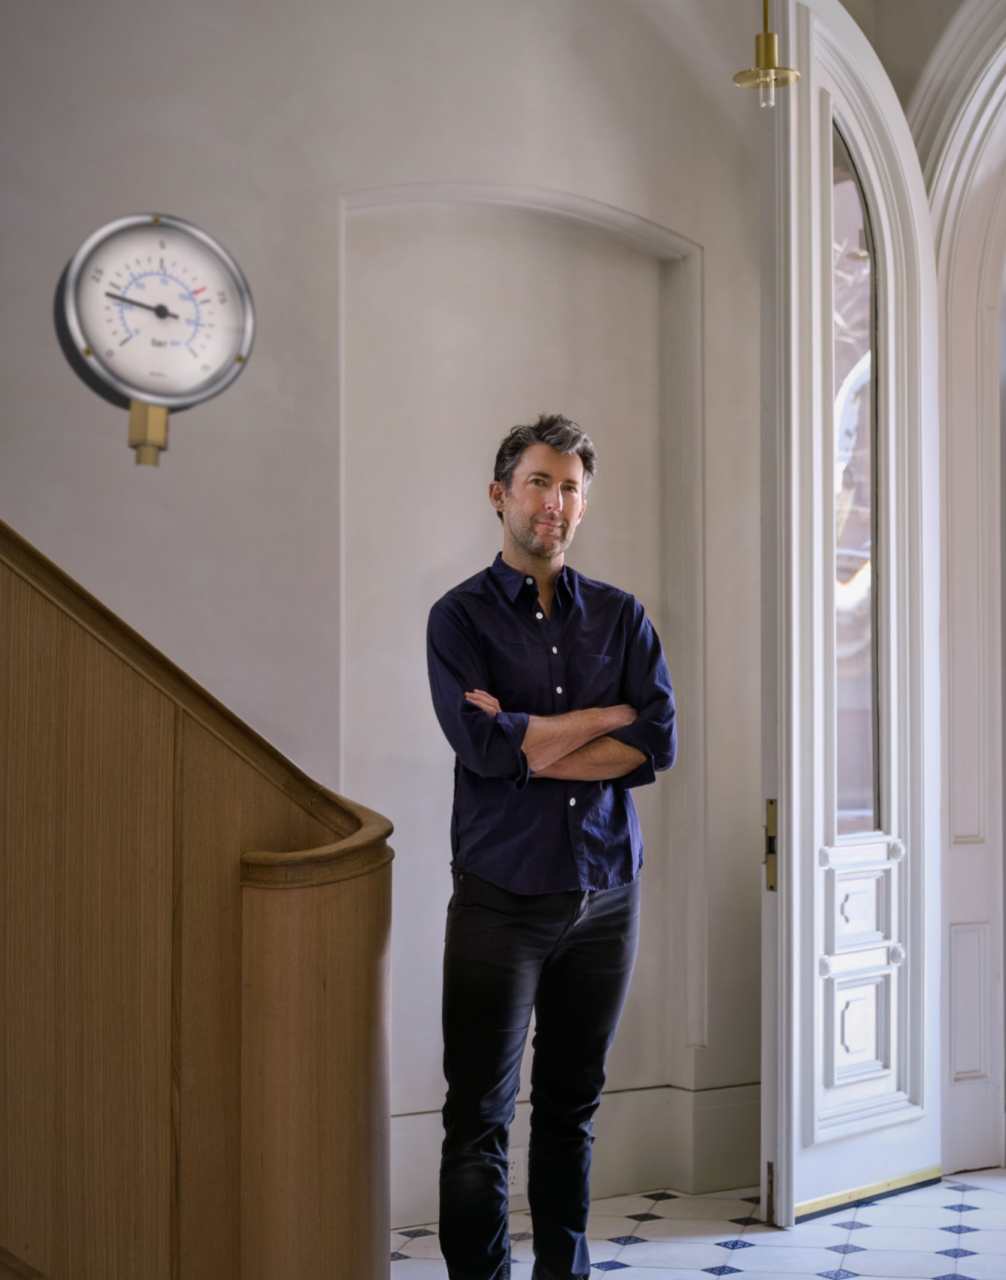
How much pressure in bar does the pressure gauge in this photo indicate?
2 bar
